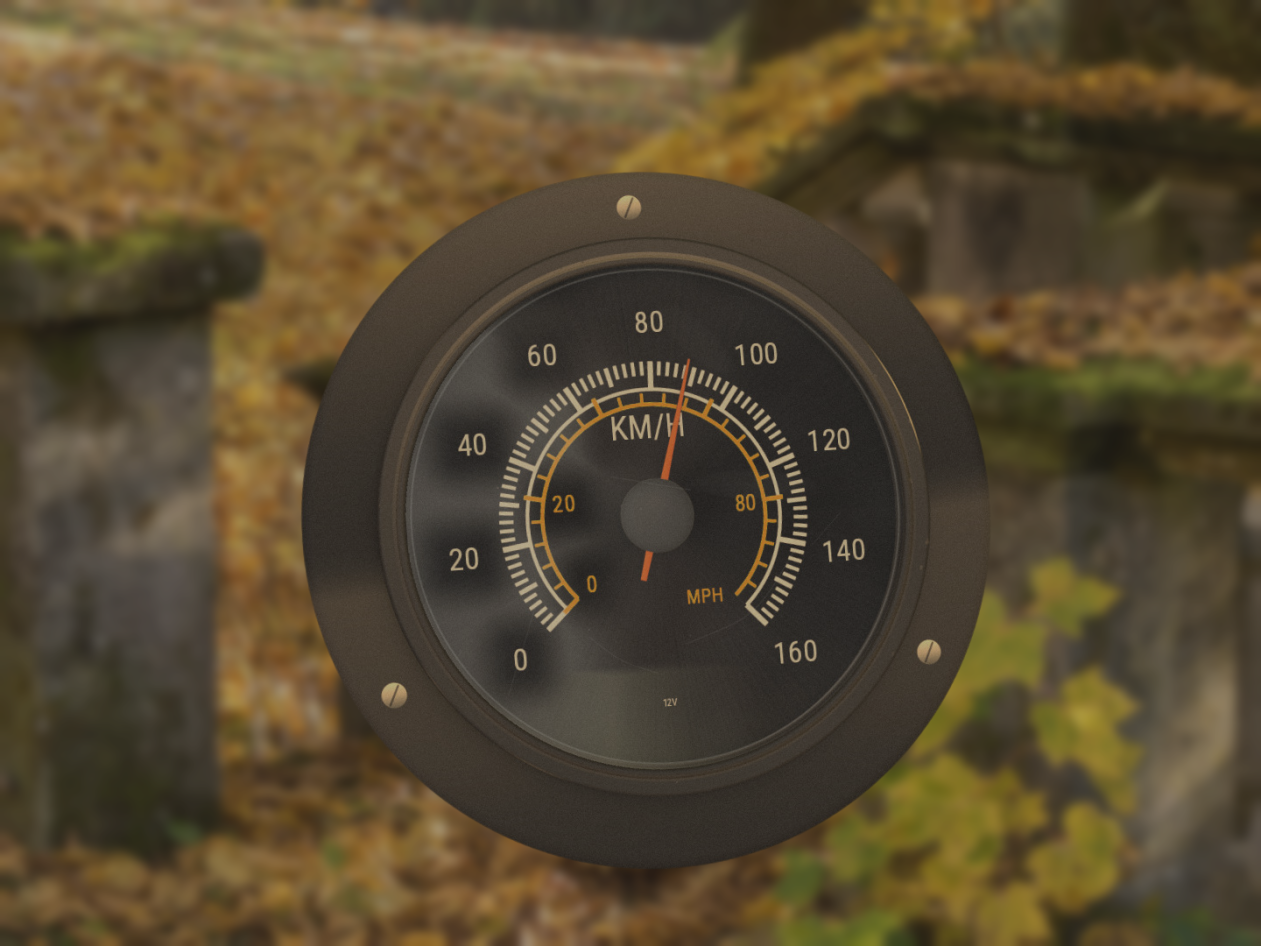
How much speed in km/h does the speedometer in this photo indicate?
88 km/h
